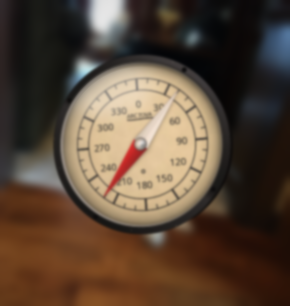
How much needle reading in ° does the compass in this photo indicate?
220 °
